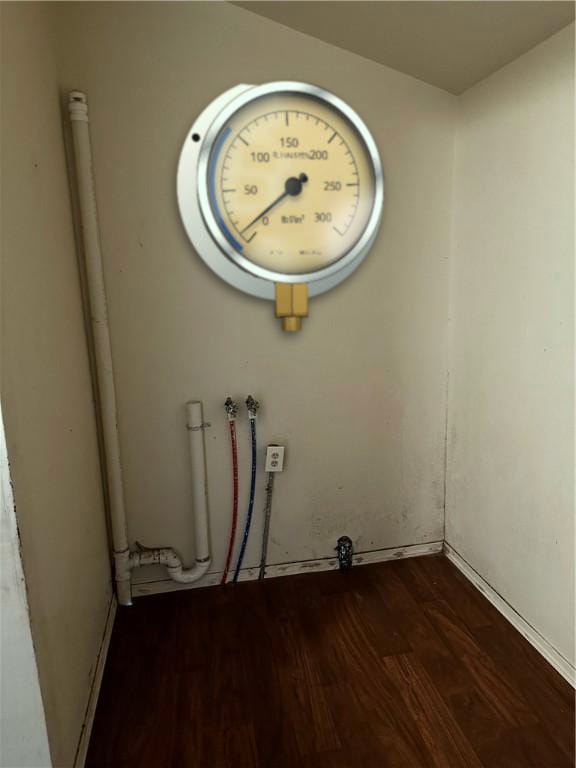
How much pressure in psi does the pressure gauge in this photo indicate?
10 psi
